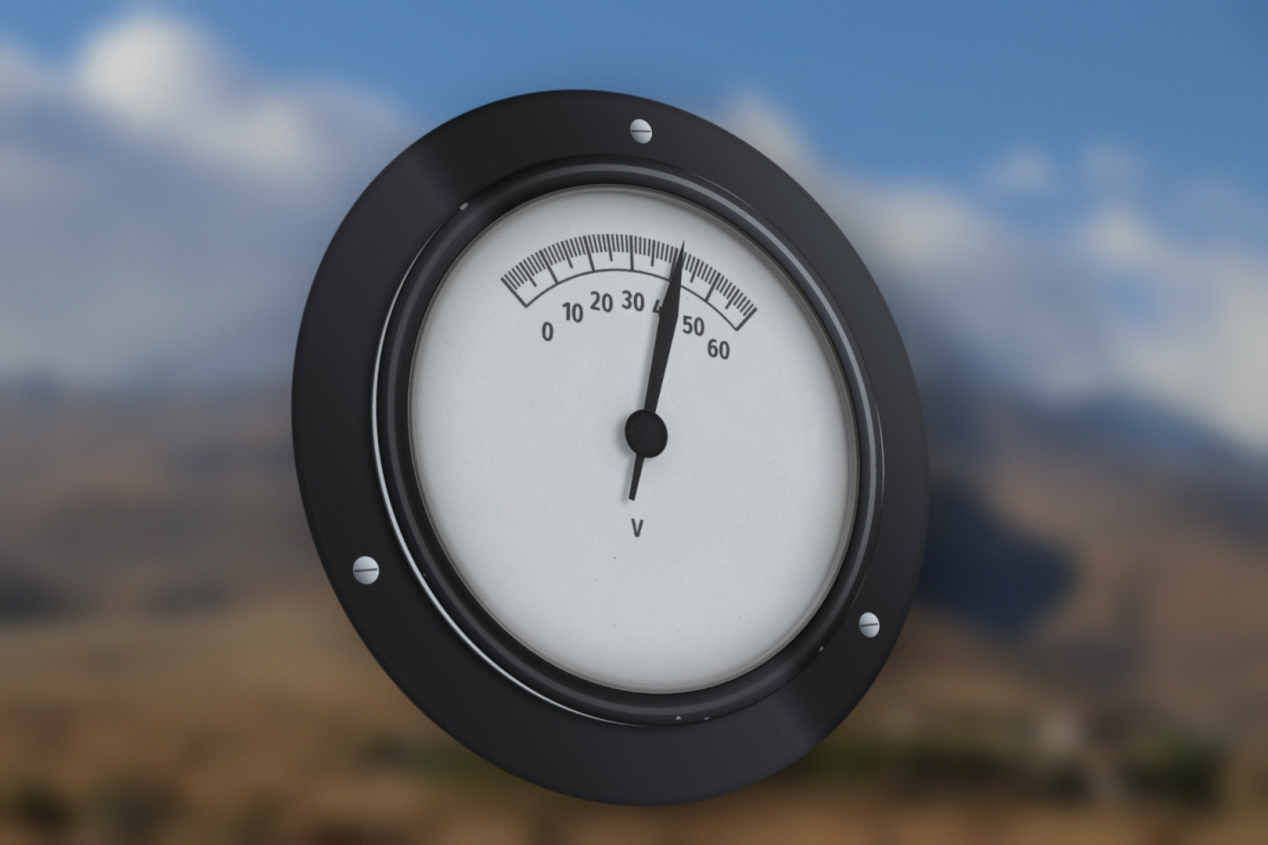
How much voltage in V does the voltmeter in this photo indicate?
40 V
